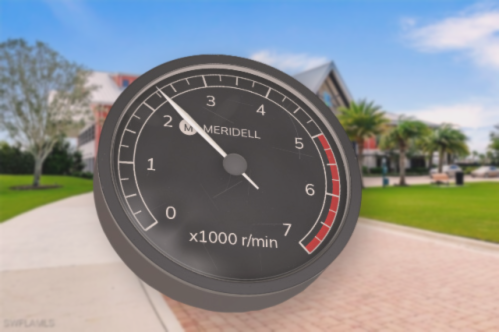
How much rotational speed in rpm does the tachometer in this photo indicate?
2250 rpm
